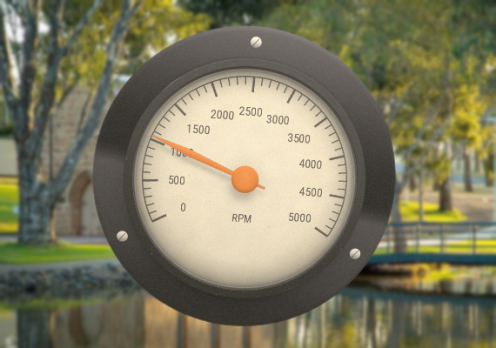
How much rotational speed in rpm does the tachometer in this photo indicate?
1050 rpm
